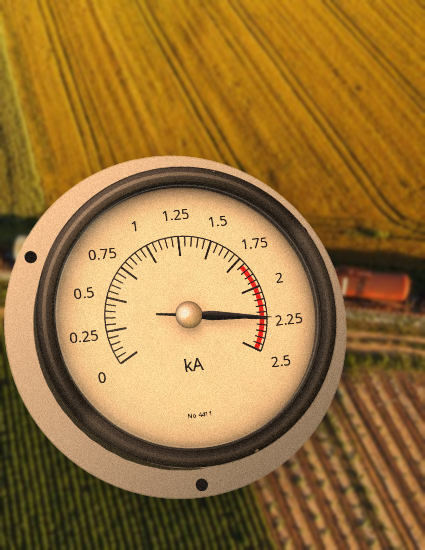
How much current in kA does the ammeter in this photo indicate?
2.25 kA
